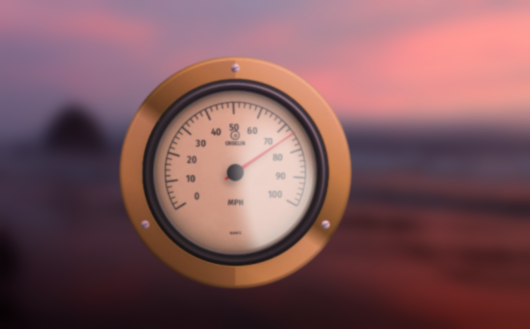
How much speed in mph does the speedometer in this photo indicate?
74 mph
